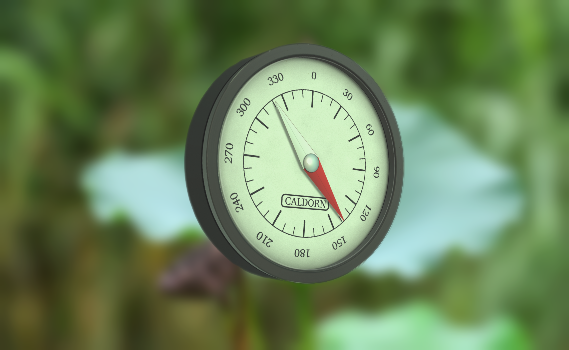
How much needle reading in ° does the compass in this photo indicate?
140 °
